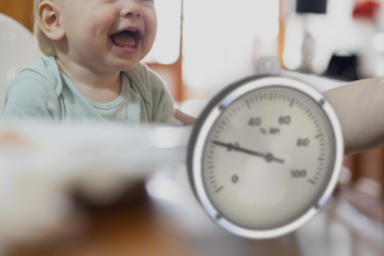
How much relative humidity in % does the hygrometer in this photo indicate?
20 %
